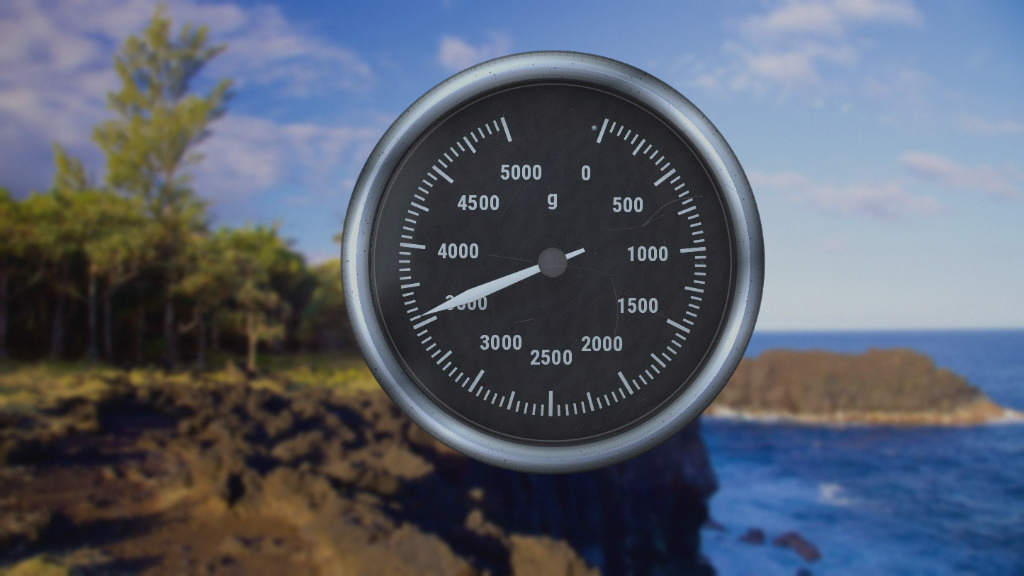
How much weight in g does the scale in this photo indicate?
3550 g
